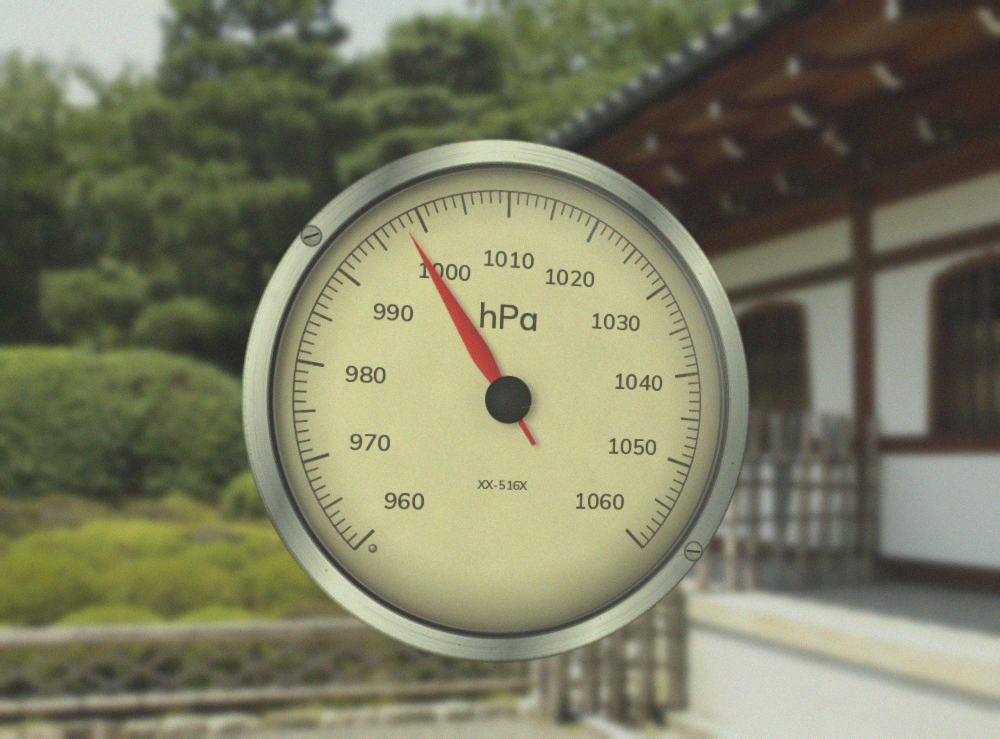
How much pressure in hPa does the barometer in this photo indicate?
998 hPa
